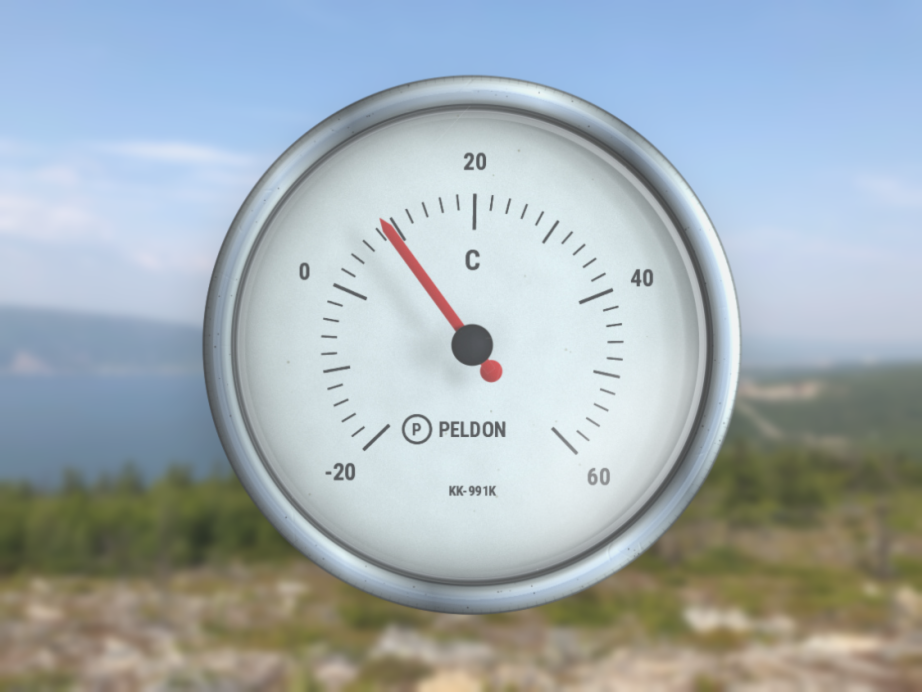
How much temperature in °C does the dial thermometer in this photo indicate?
9 °C
